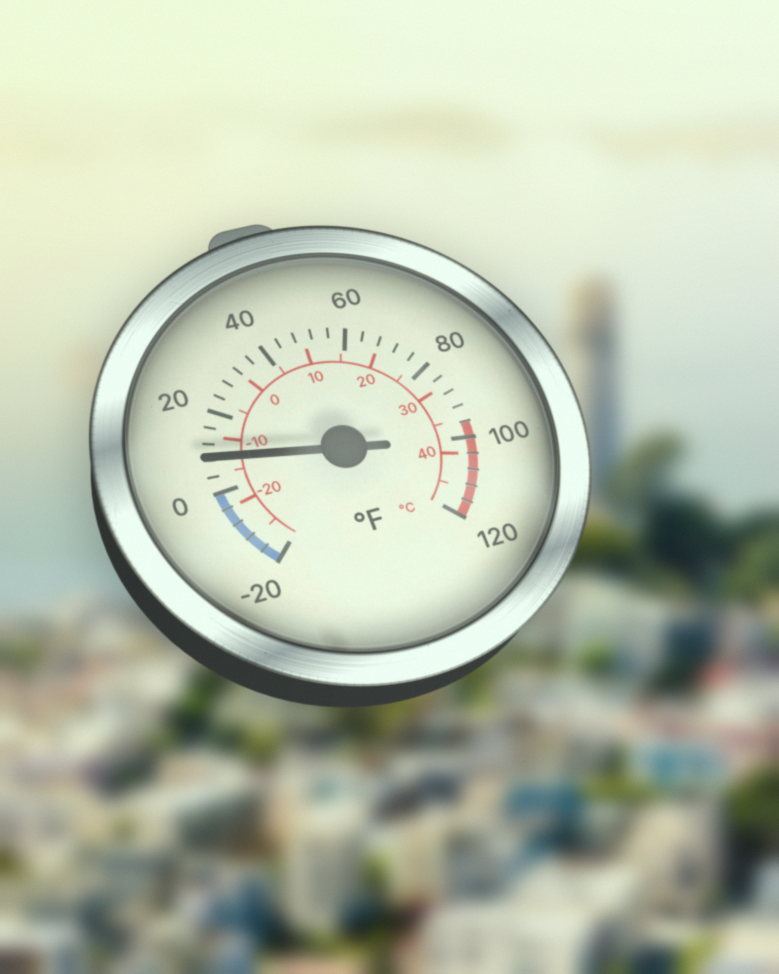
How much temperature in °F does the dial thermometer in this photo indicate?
8 °F
